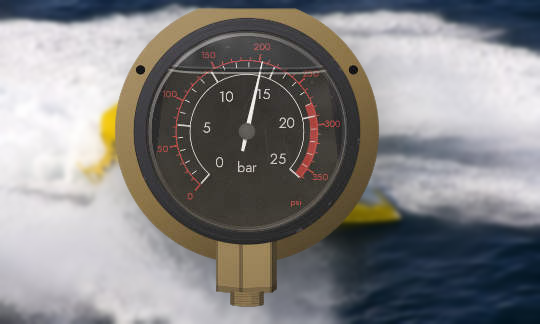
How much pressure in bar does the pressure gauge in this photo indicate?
14 bar
